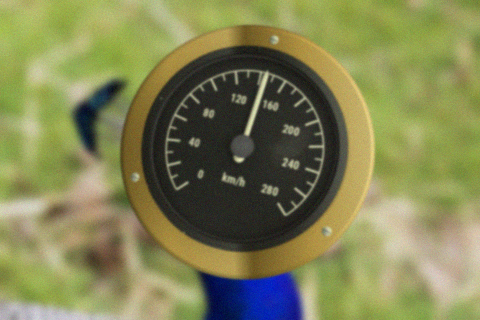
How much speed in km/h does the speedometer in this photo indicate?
145 km/h
